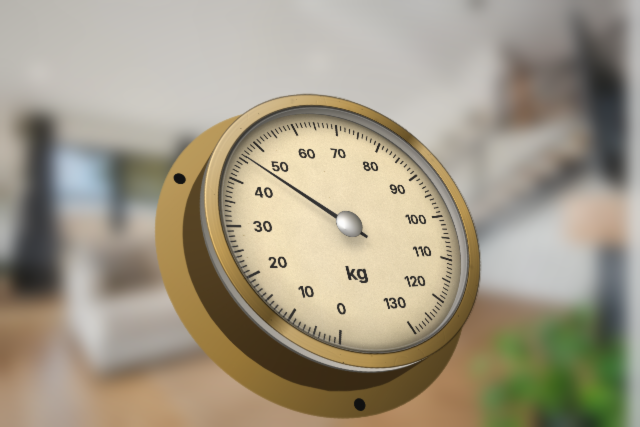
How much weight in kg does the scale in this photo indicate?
45 kg
